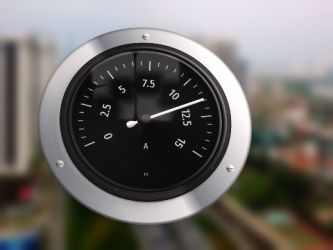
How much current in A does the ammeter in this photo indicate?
11.5 A
